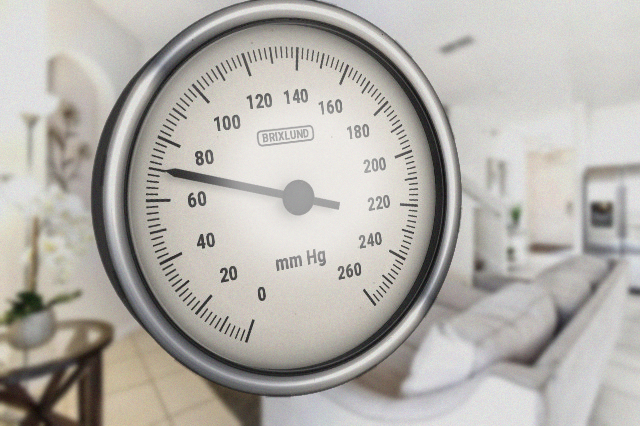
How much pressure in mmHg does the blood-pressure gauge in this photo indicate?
70 mmHg
